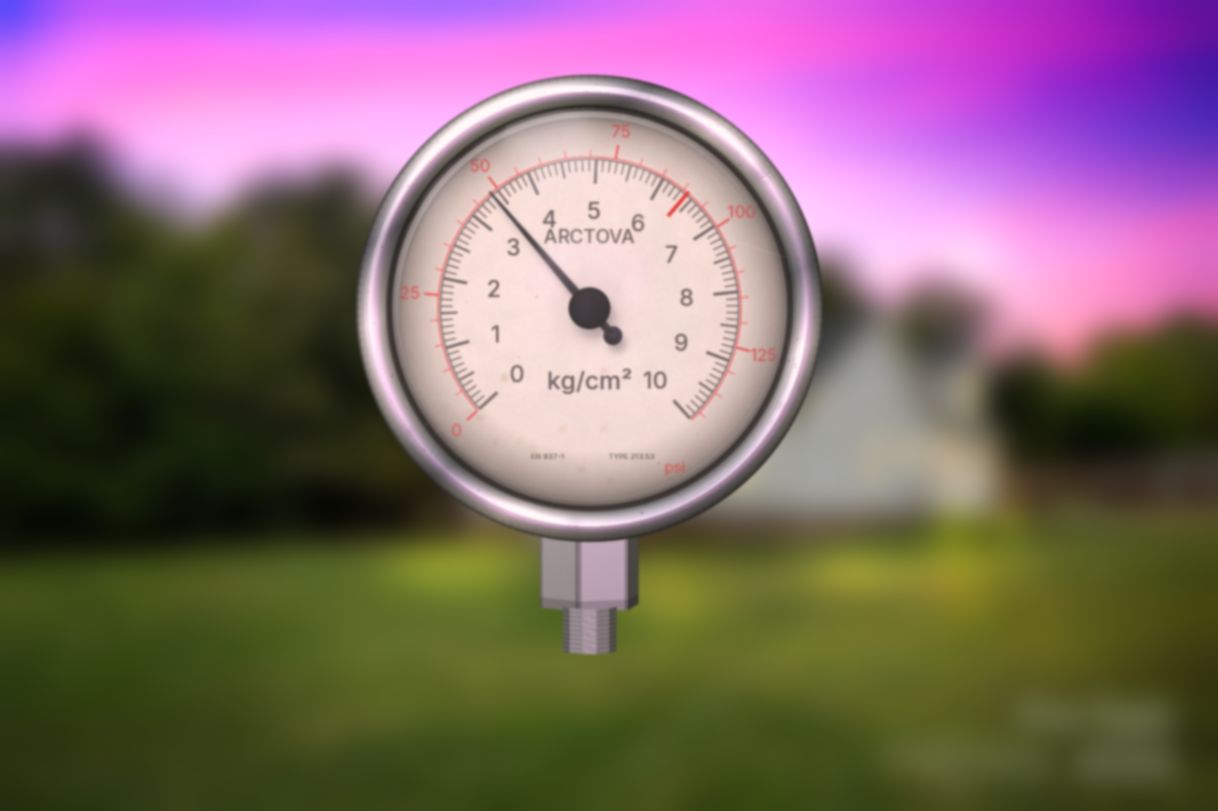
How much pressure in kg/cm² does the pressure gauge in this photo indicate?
3.4 kg/cm²
